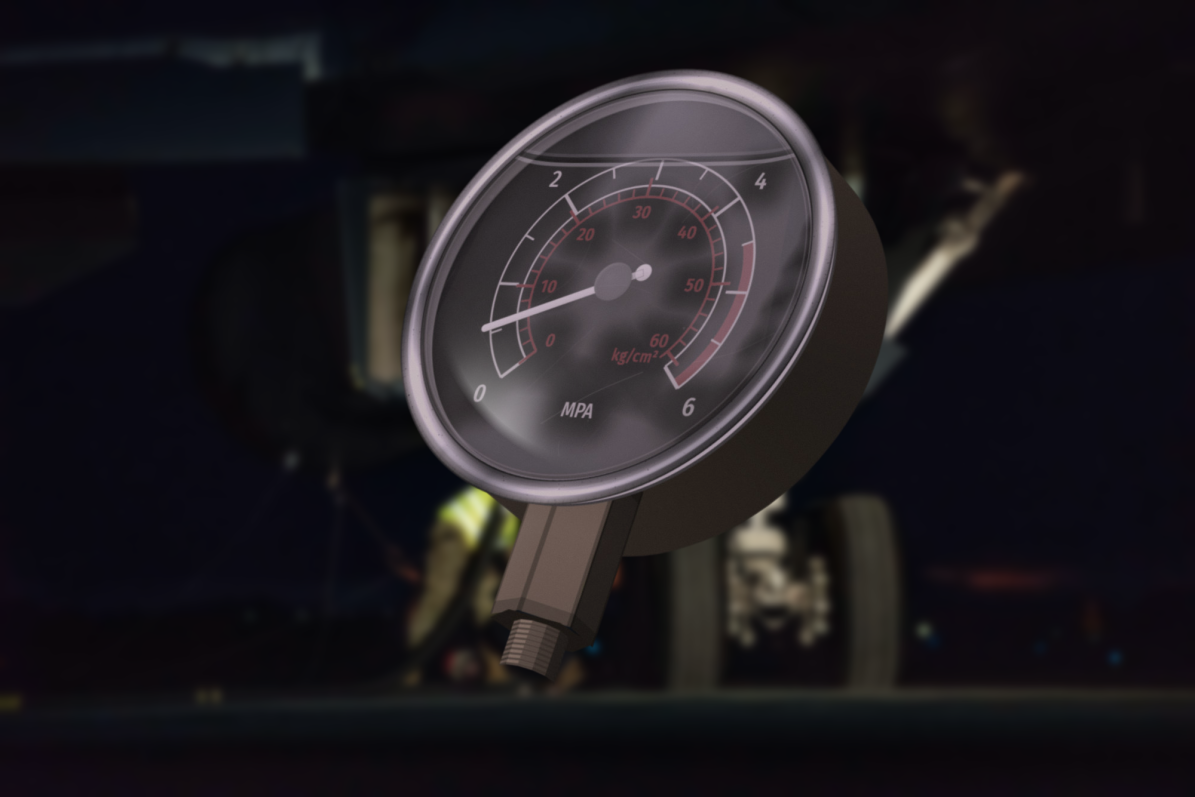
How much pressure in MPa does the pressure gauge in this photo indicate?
0.5 MPa
